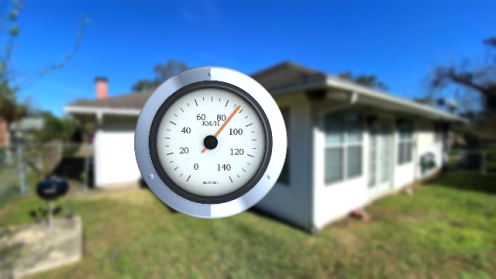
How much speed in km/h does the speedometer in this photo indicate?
87.5 km/h
